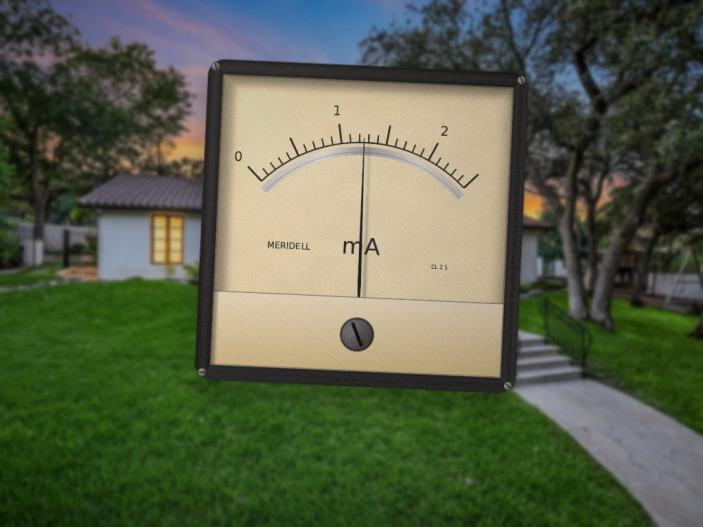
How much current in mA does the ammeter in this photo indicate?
1.25 mA
